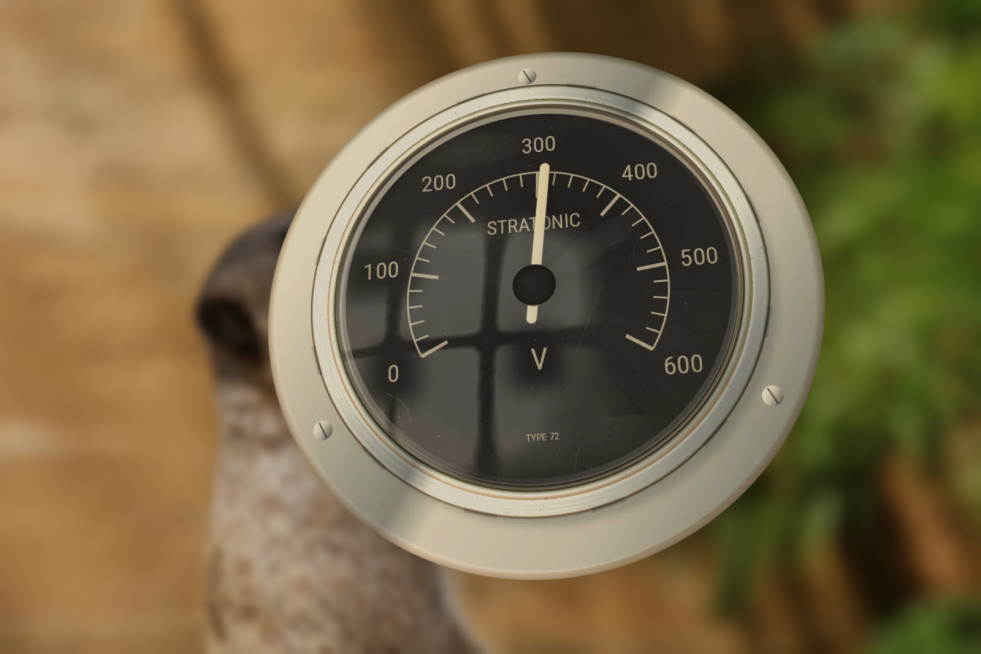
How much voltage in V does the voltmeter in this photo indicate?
310 V
